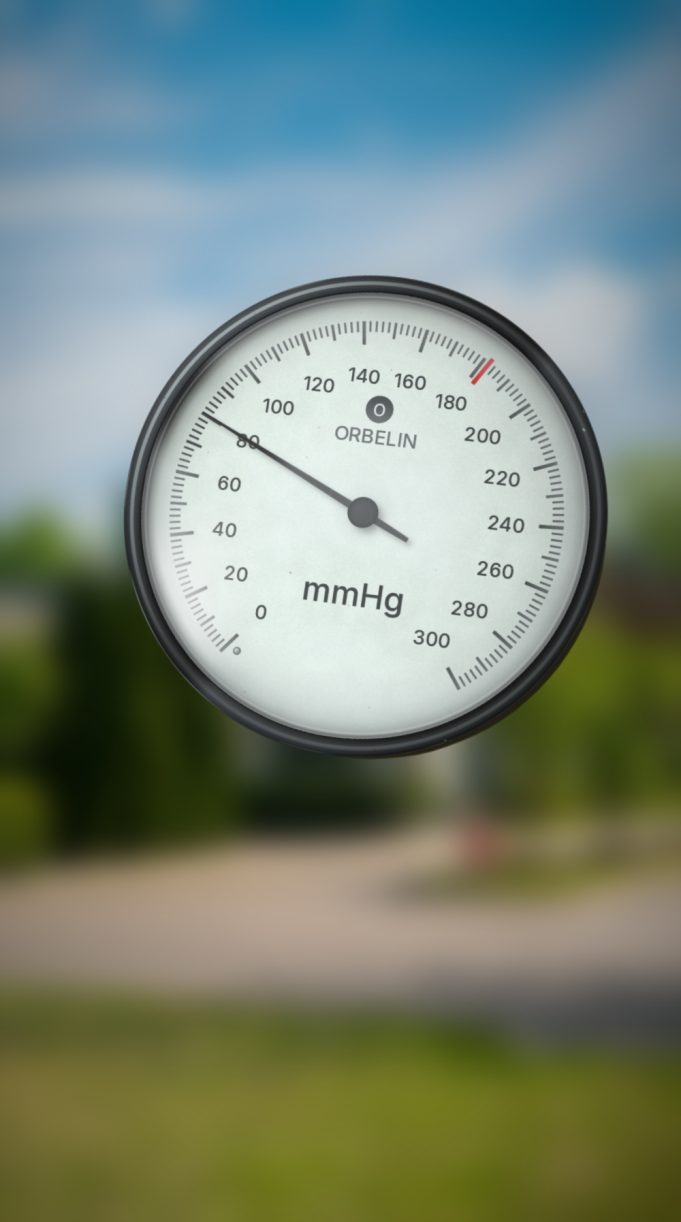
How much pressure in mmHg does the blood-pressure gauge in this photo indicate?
80 mmHg
